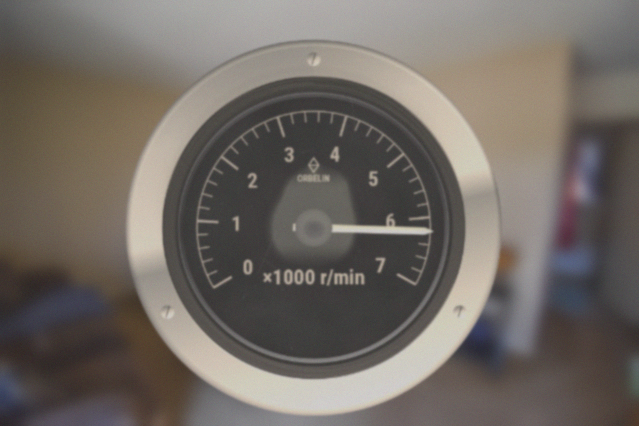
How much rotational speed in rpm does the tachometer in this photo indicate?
6200 rpm
